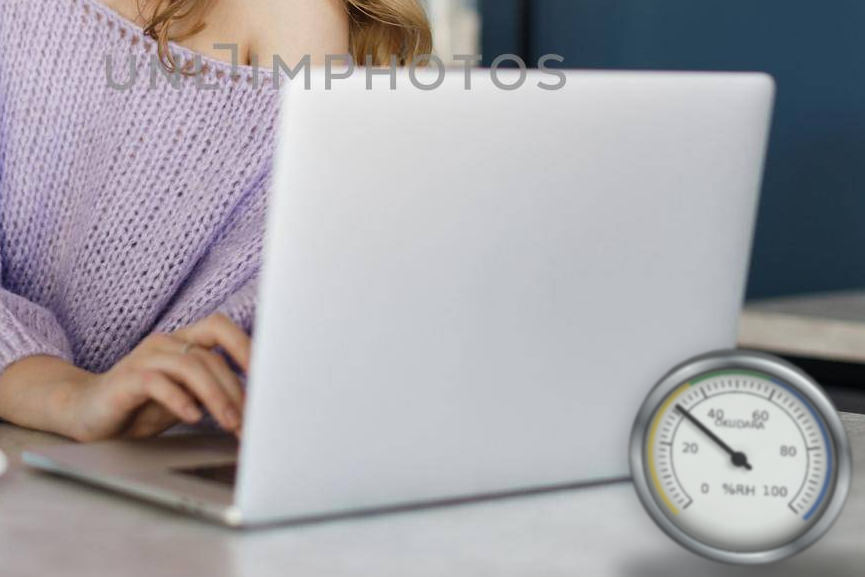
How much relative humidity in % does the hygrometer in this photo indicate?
32 %
